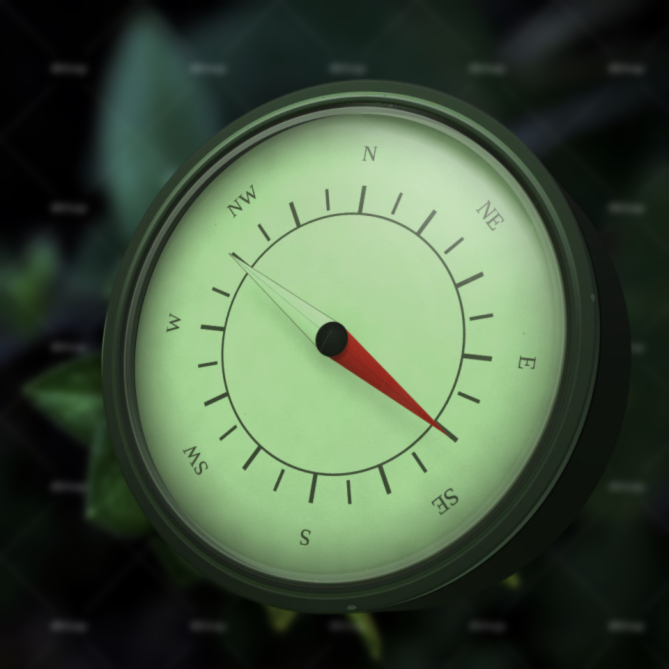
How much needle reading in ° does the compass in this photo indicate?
120 °
